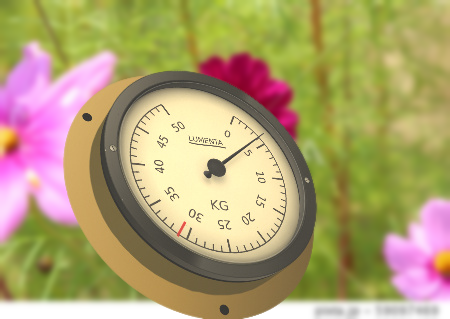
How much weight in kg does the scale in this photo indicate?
4 kg
